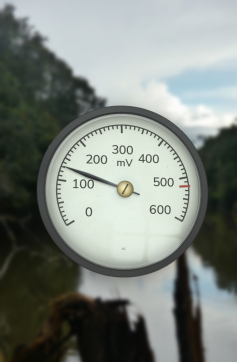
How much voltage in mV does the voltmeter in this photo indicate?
130 mV
